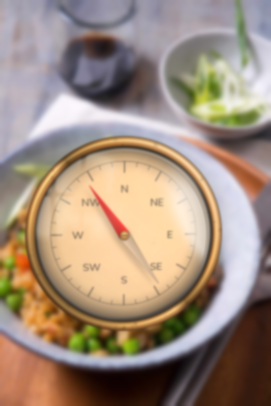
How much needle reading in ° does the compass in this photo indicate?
325 °
